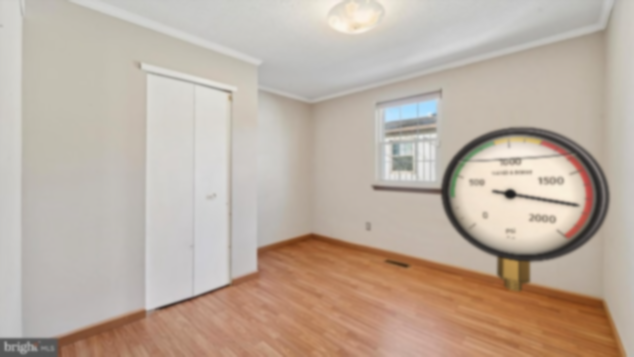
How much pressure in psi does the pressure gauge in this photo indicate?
1750 psi
